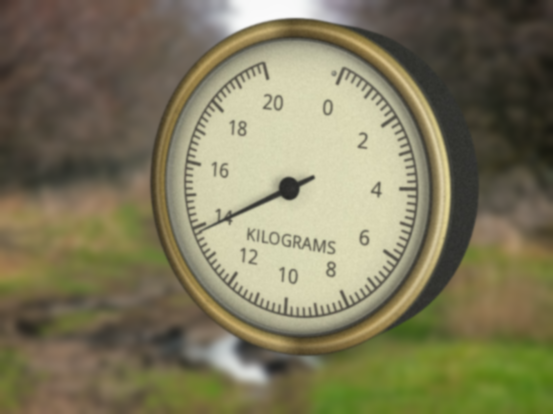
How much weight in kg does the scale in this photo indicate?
13.8 kg
